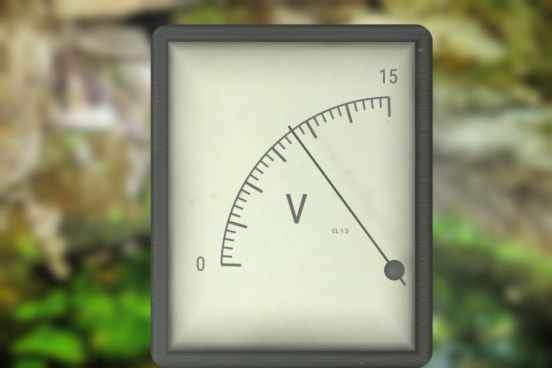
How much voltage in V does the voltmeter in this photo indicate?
9 V
